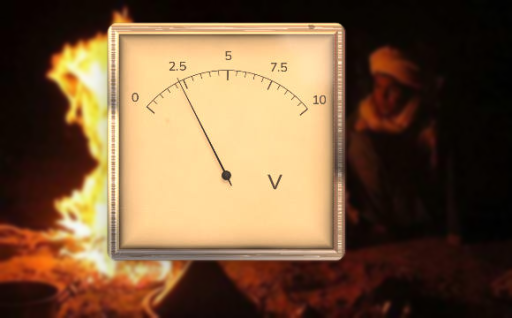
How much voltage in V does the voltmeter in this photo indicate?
2.25 V
